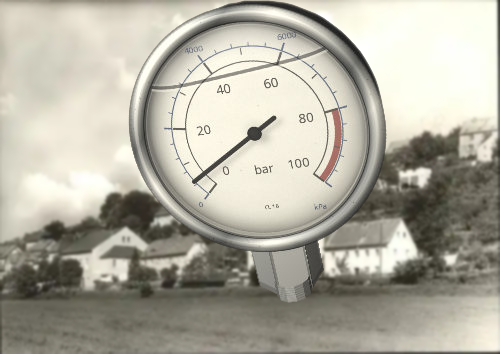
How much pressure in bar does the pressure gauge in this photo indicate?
5 bar
